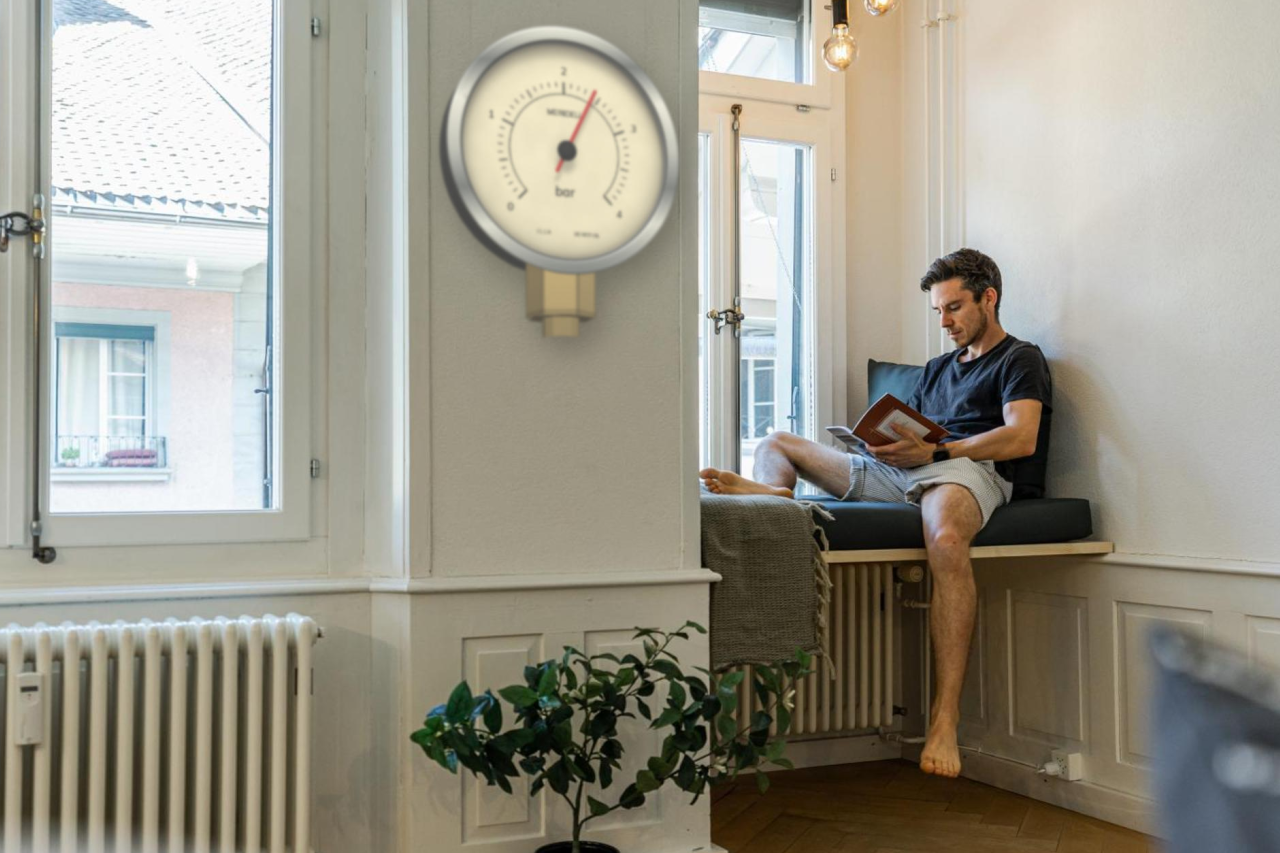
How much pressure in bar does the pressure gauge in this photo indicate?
2.4 bar
